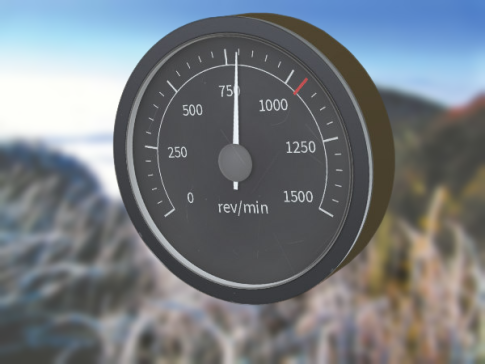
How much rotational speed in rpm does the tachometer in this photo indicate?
800 rpm
